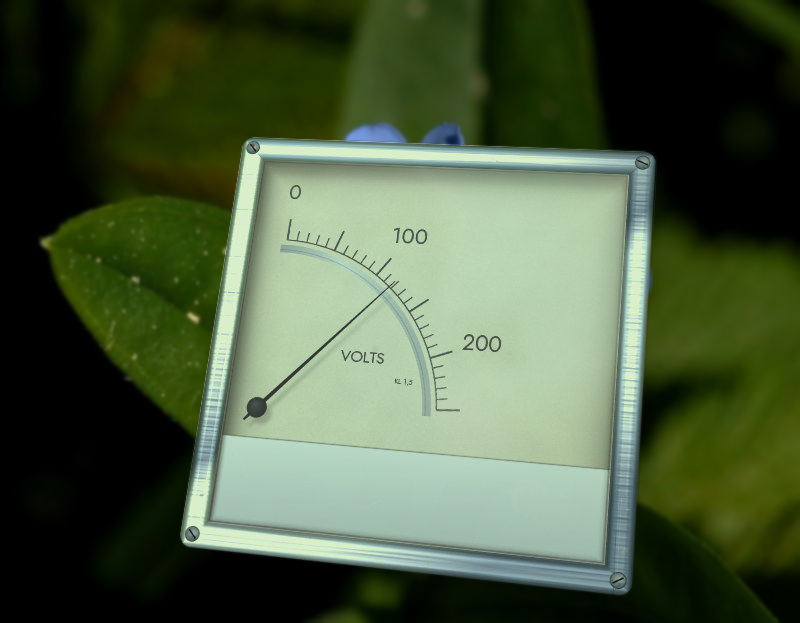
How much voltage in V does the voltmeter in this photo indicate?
120 V
